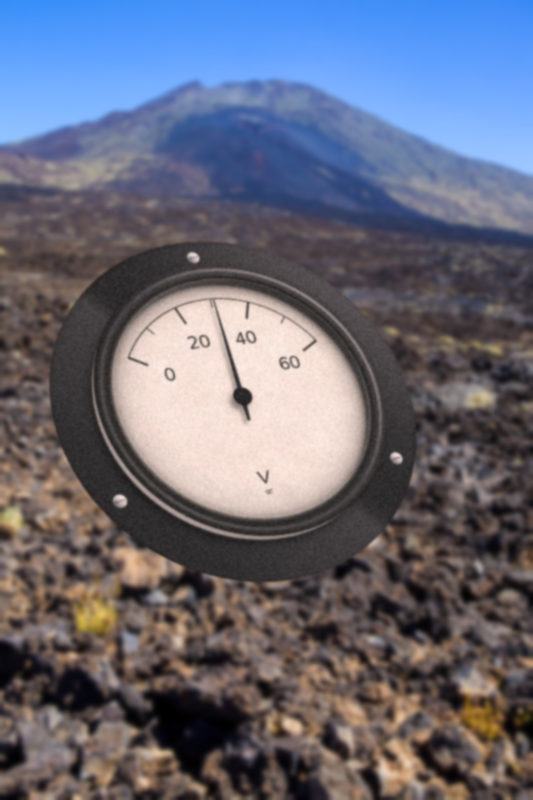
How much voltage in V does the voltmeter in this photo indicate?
30 V
